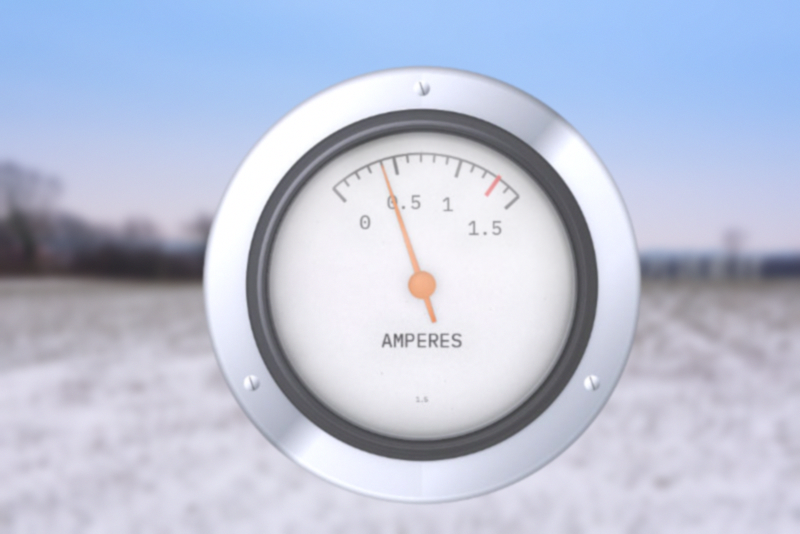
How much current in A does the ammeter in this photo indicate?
0.4 A
